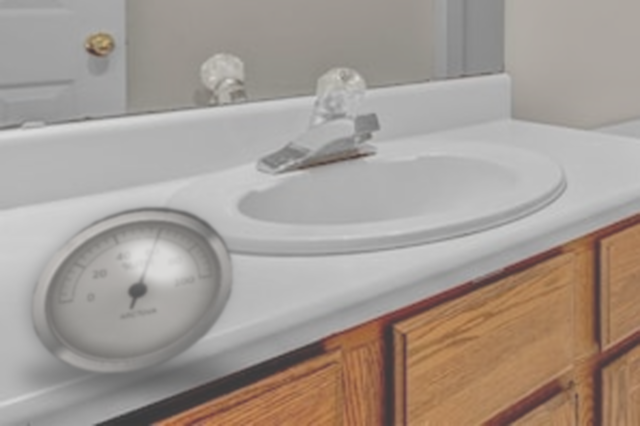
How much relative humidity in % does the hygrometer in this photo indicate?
60 %
